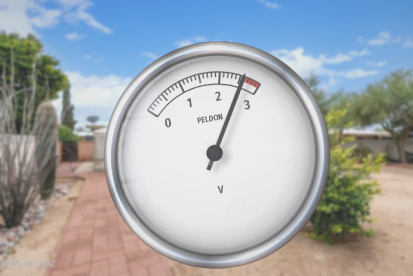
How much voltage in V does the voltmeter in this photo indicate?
2.6 V
